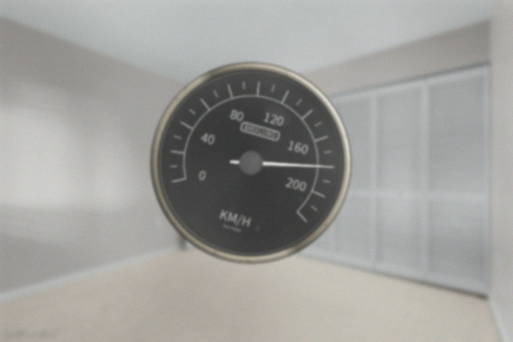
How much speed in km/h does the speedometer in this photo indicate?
180 km/h
